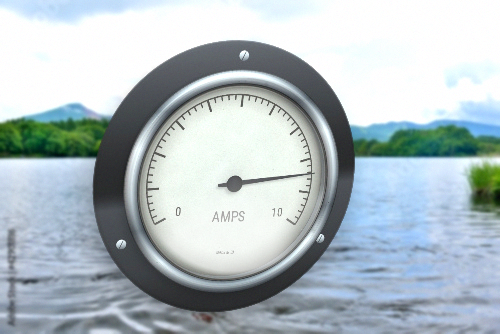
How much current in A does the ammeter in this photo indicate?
8.4 A
